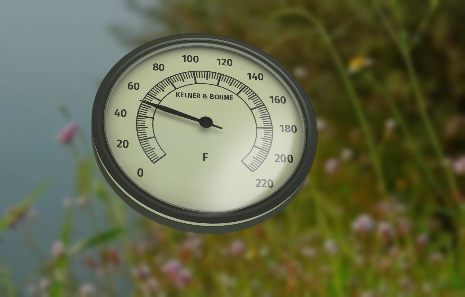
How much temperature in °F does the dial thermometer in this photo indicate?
50 °F
